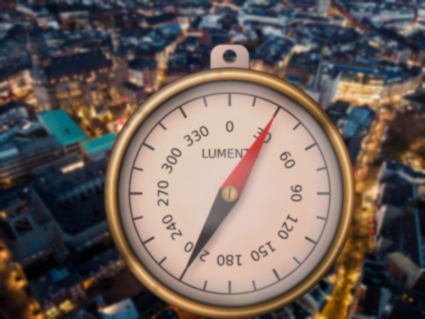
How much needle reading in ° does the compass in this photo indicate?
30 °
